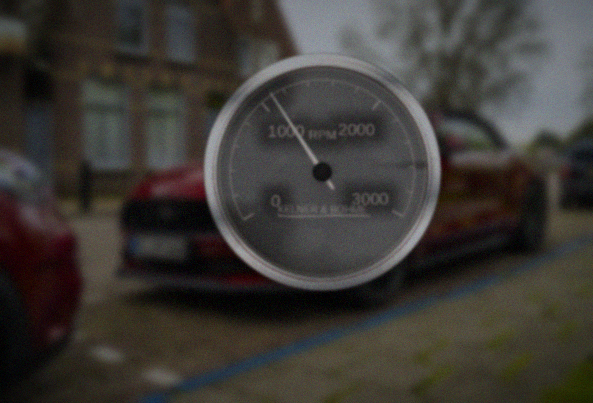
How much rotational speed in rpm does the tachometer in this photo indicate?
1100 rpm
